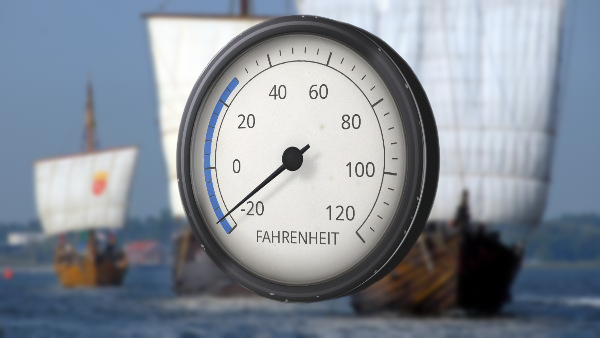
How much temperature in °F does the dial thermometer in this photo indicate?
-16 °F
